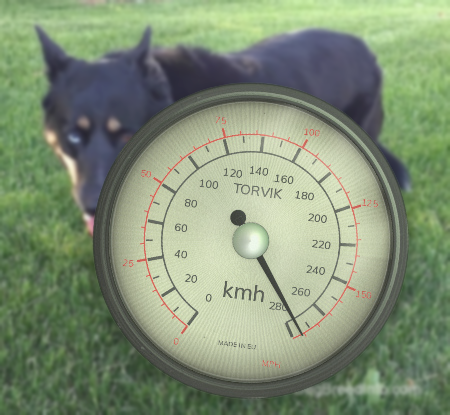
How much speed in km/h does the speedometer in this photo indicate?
275 km/h
